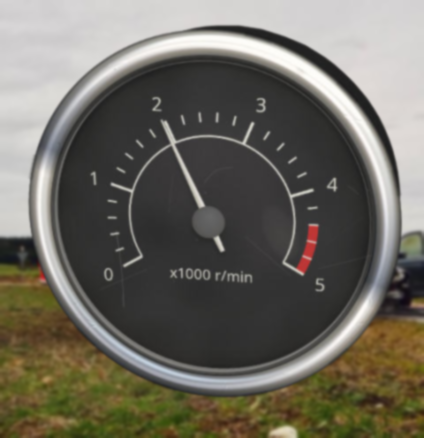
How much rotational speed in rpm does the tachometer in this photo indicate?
2000 rpm
